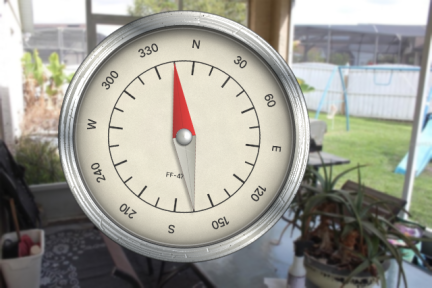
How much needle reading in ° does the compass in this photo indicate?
345 °
